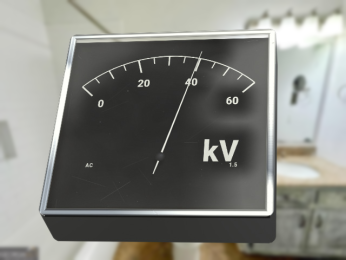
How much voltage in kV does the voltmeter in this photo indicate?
40 kV
